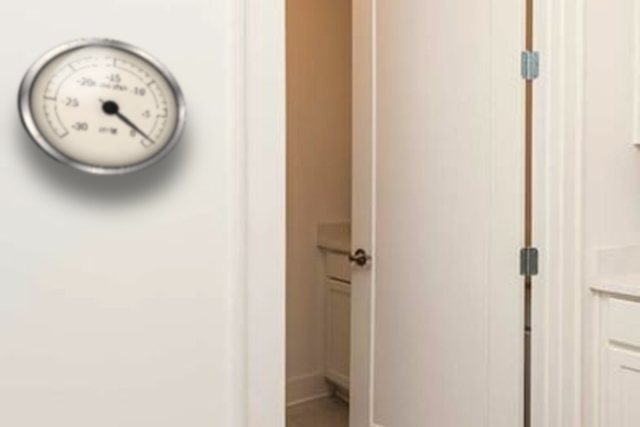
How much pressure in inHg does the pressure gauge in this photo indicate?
-1 inHg
